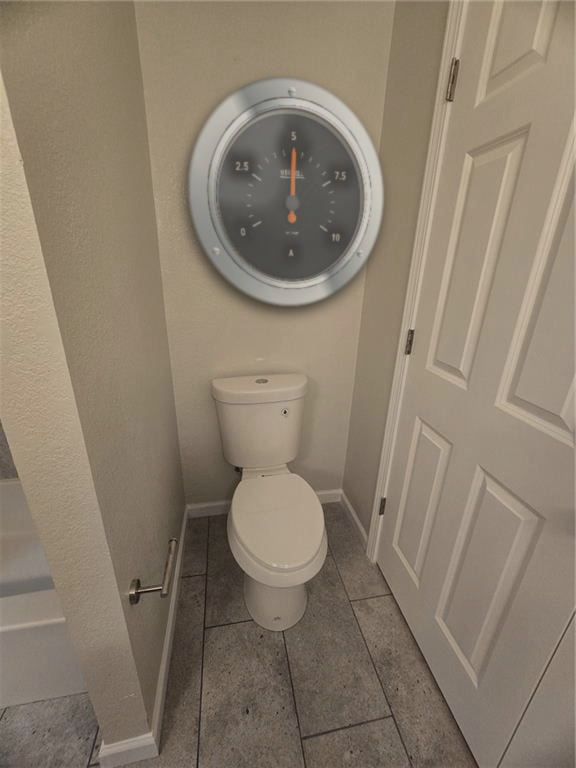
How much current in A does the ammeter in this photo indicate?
5 A
